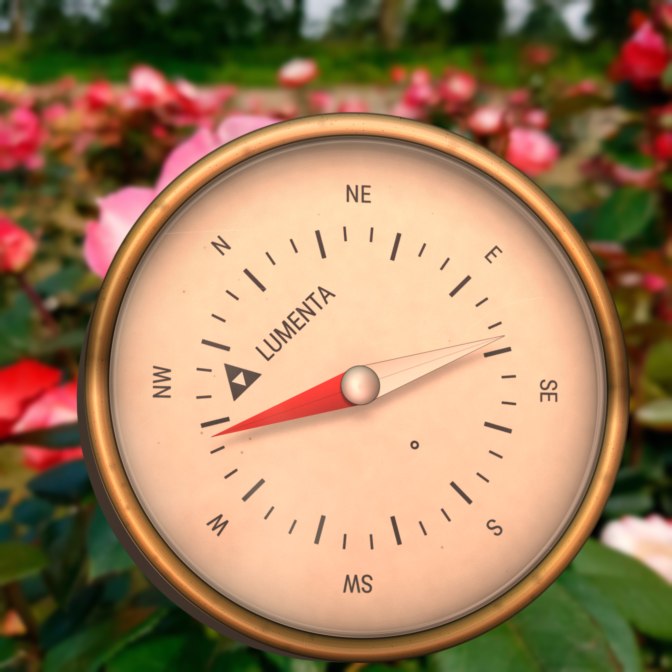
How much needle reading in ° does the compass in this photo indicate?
295 °
